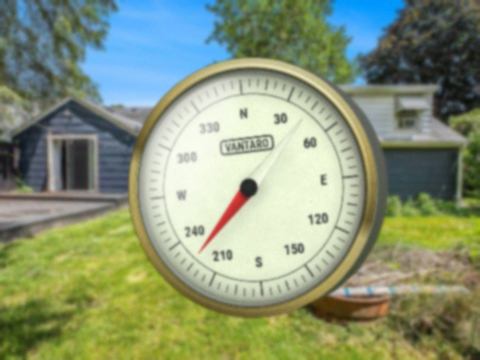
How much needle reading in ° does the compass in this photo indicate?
225 °
